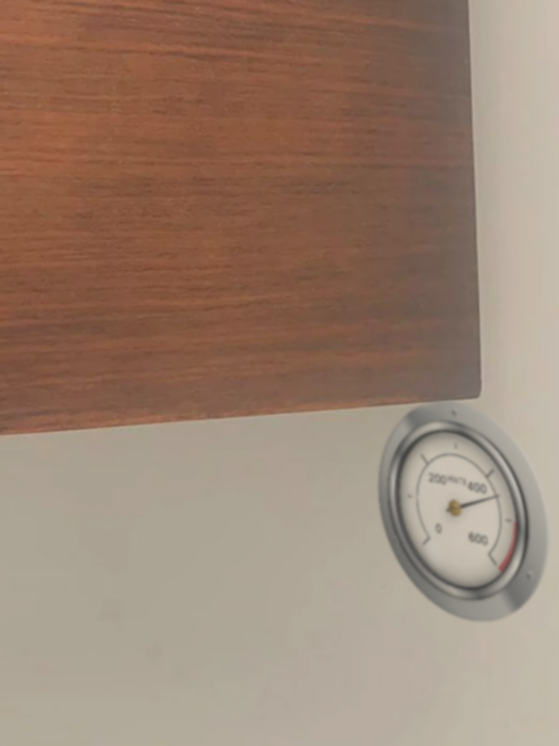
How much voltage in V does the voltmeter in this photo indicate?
450 V
